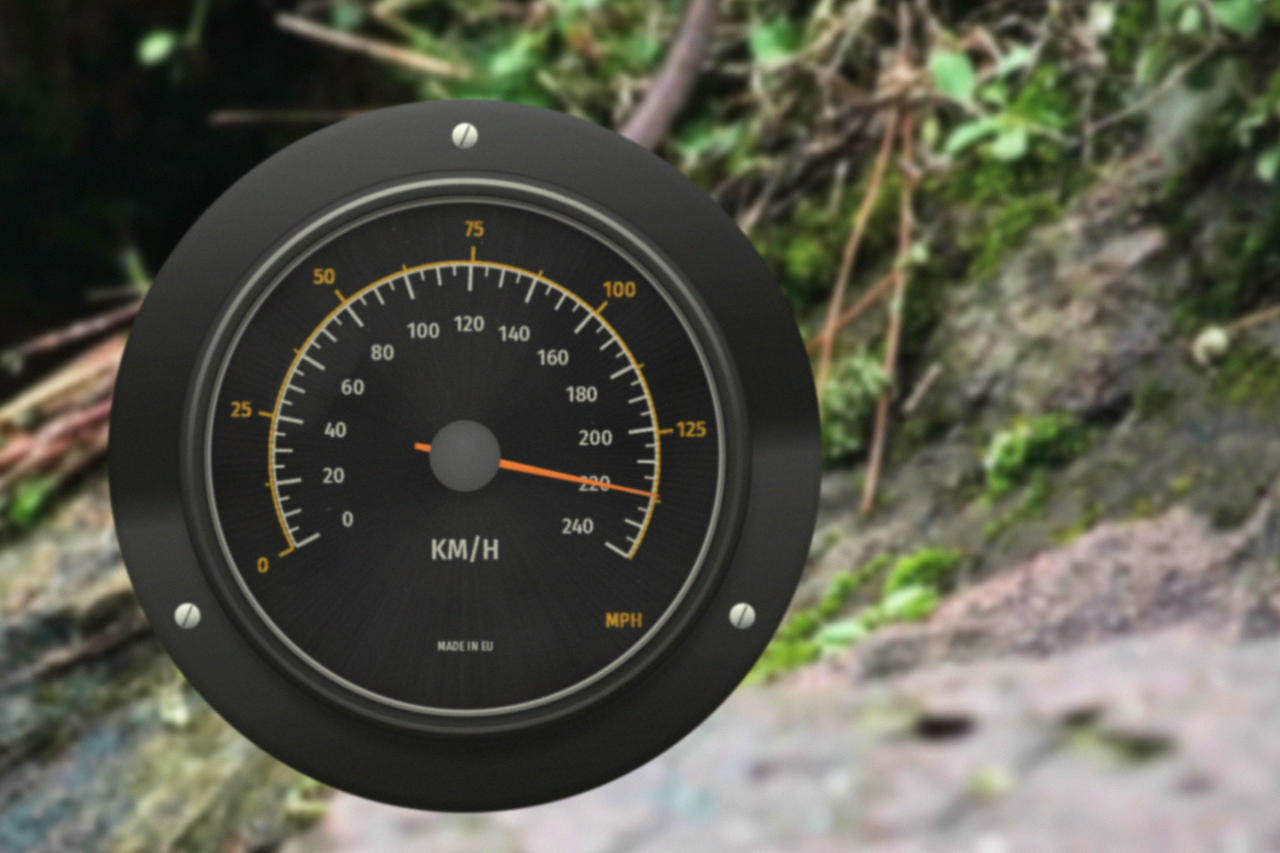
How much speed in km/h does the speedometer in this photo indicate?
220 km/h
